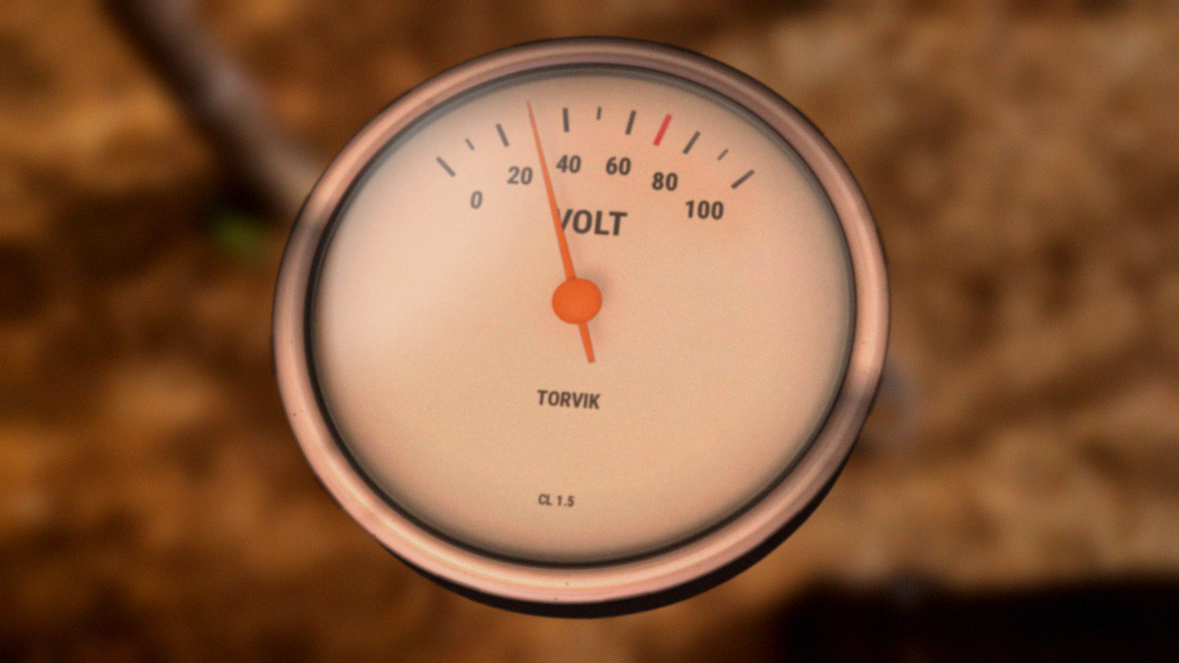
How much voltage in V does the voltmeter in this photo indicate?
30 V
